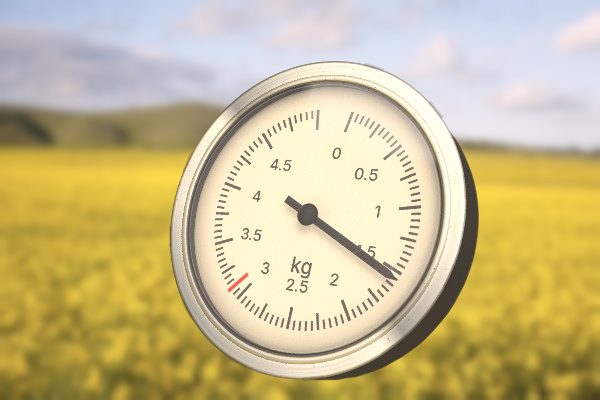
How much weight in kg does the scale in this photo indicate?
1.55 kg
